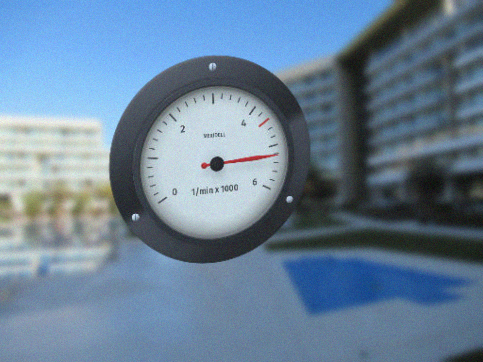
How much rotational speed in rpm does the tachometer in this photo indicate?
5200 rpm
